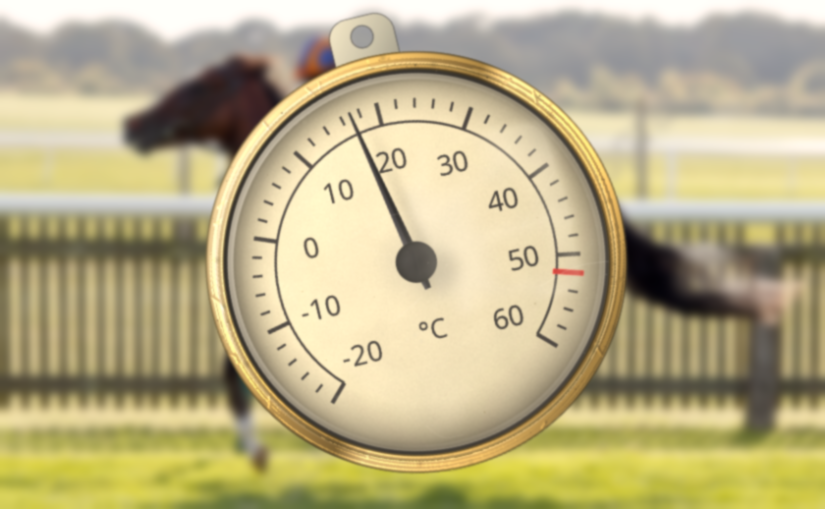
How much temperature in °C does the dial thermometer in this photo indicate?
17 °C
